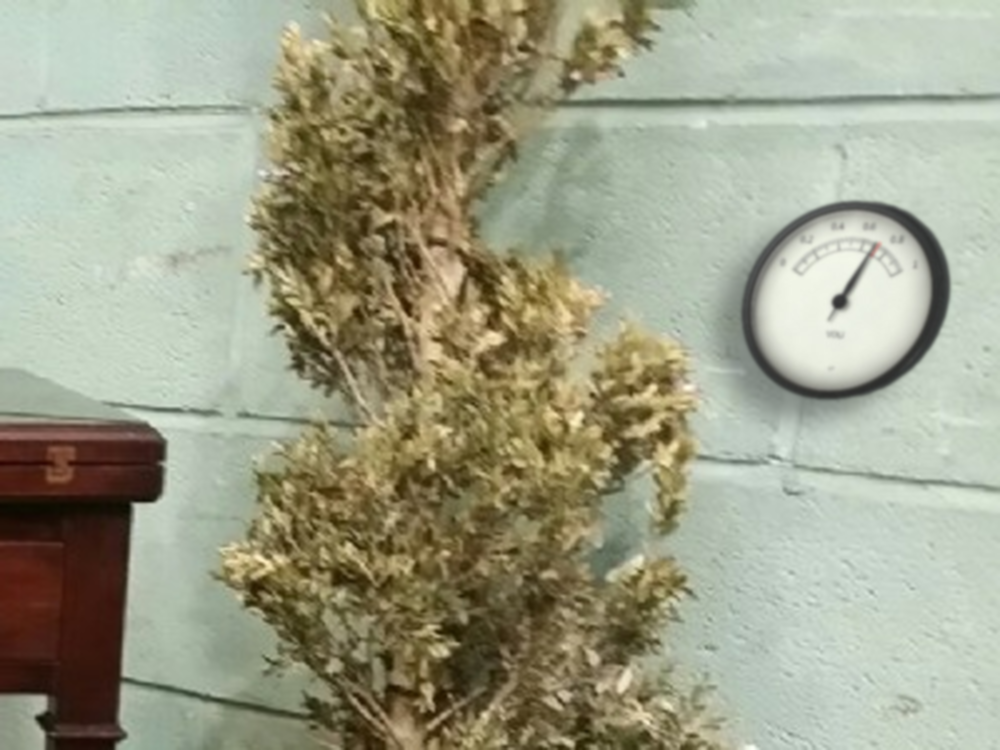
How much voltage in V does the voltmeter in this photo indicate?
0.7 V
